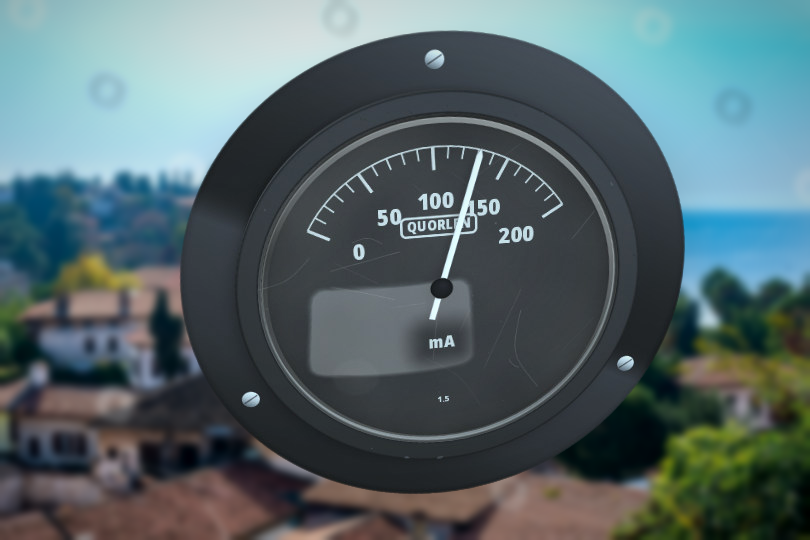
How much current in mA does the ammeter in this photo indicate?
130 mA
